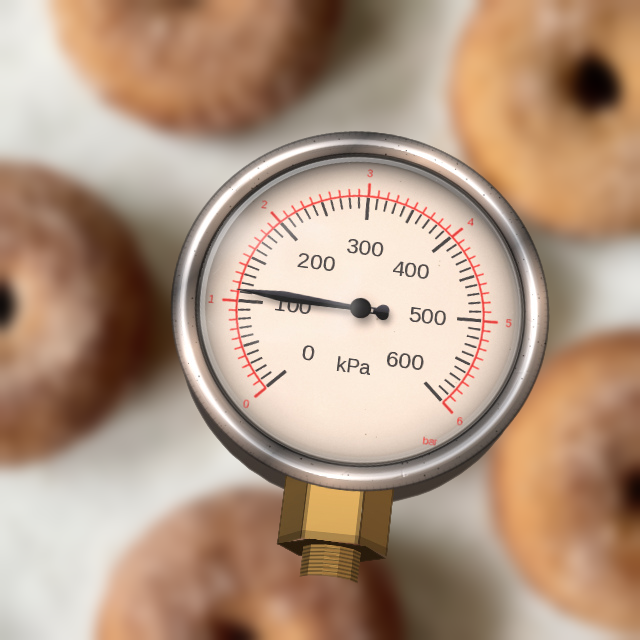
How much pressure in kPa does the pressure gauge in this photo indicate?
110 kPa
